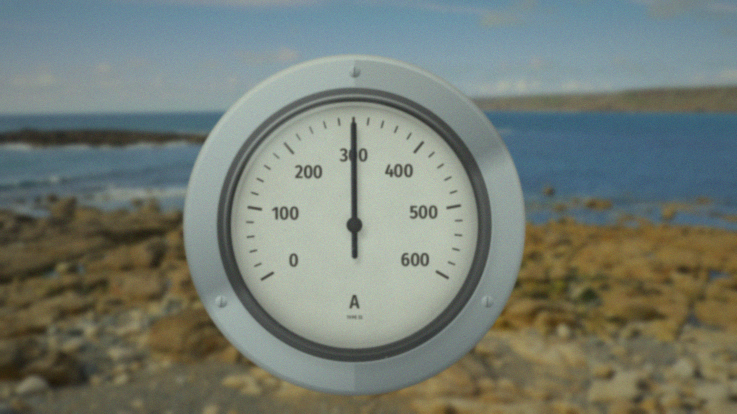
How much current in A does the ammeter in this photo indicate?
300 A
